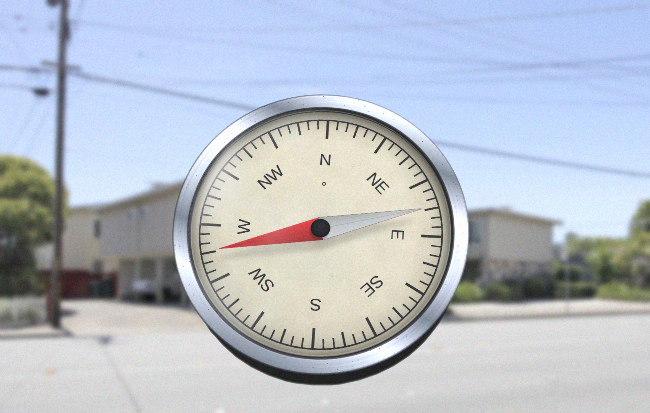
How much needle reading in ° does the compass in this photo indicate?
255 °
